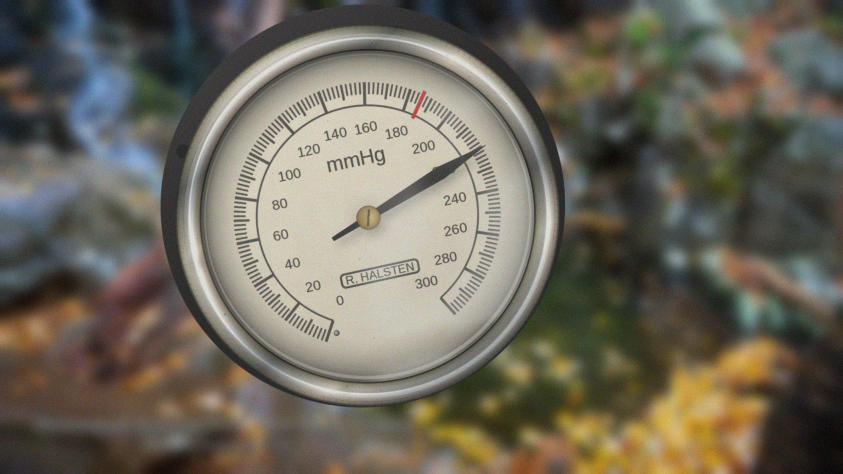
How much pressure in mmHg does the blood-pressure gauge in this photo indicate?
220 mmHg
